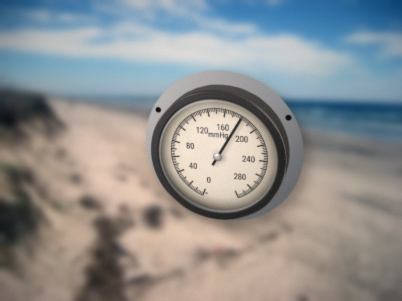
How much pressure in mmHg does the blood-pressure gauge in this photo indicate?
180 mmHg
